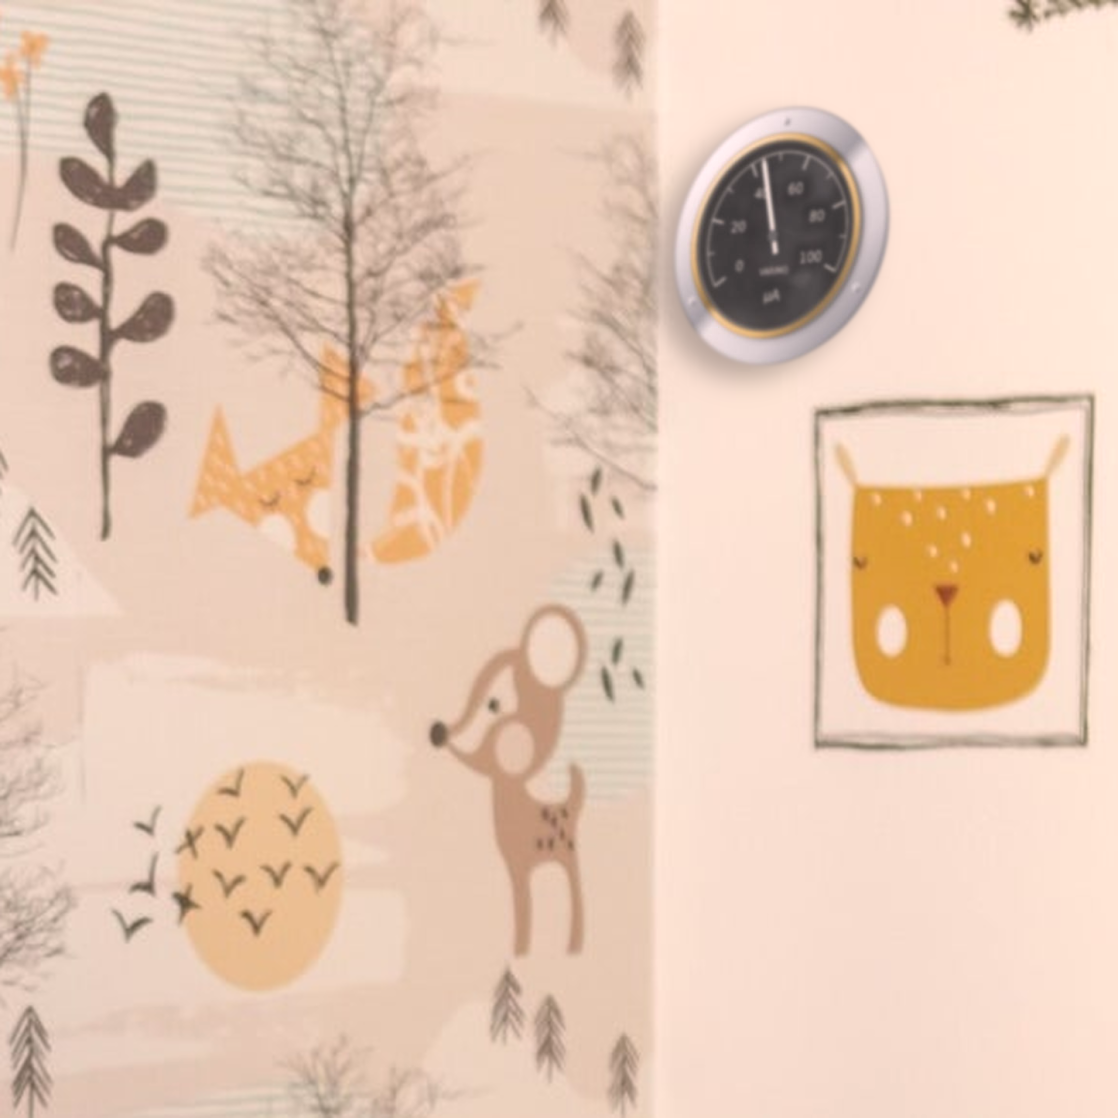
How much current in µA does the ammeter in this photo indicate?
45 µA
